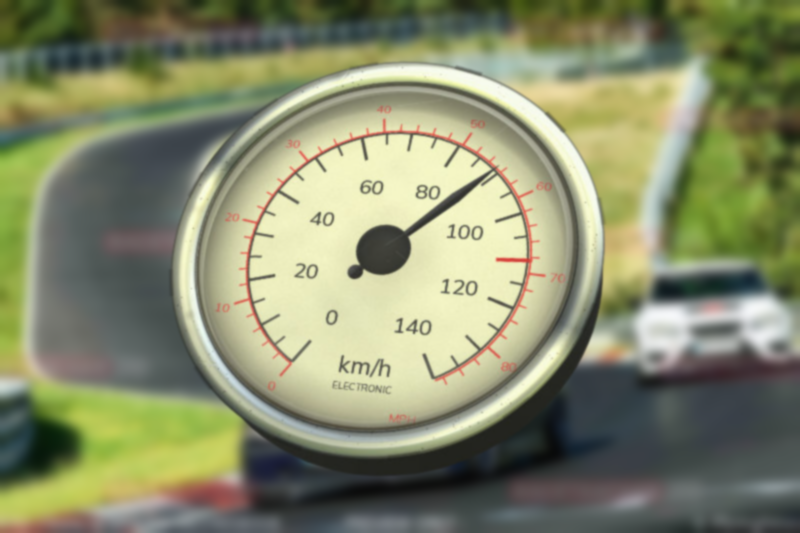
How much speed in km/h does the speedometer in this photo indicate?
90 km/h
